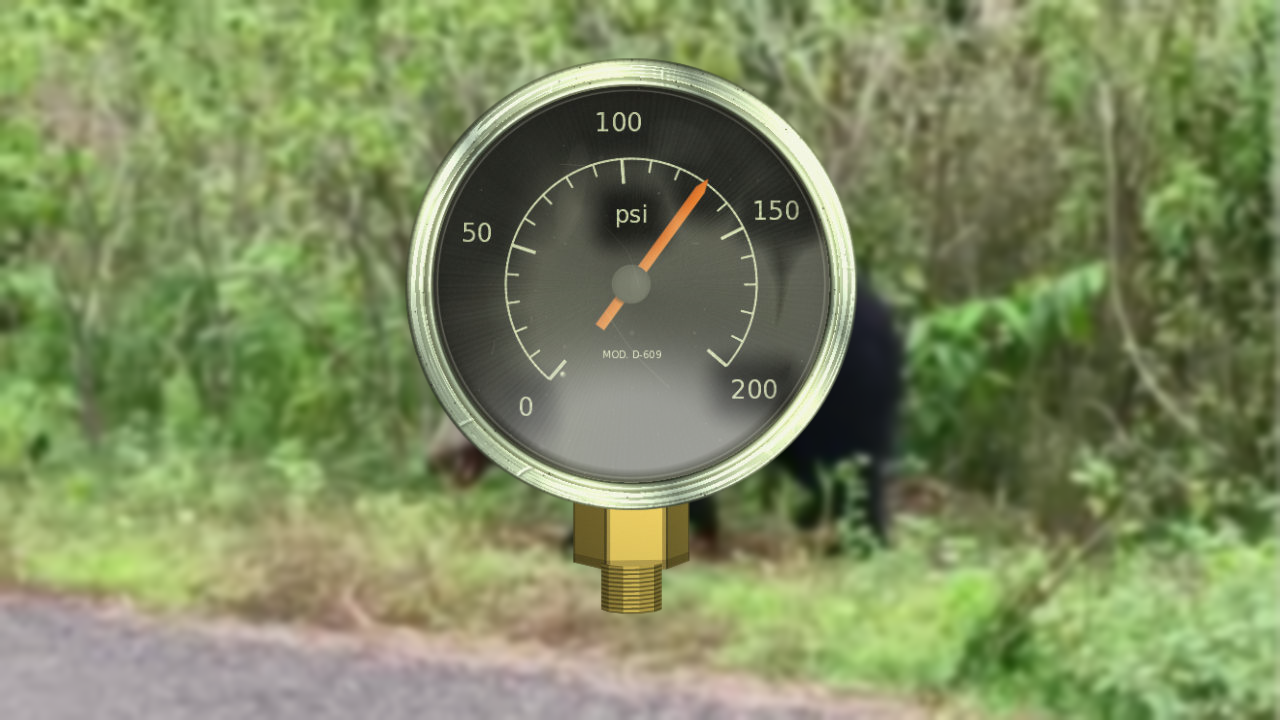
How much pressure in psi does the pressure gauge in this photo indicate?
130 psi
